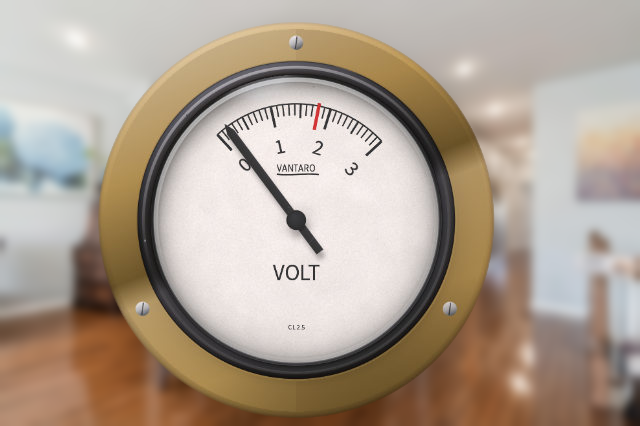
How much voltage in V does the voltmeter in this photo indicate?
0.2 V
